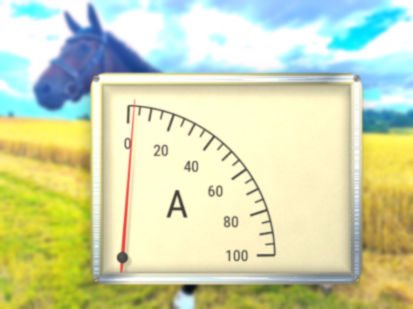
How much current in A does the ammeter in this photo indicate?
2.5 A
